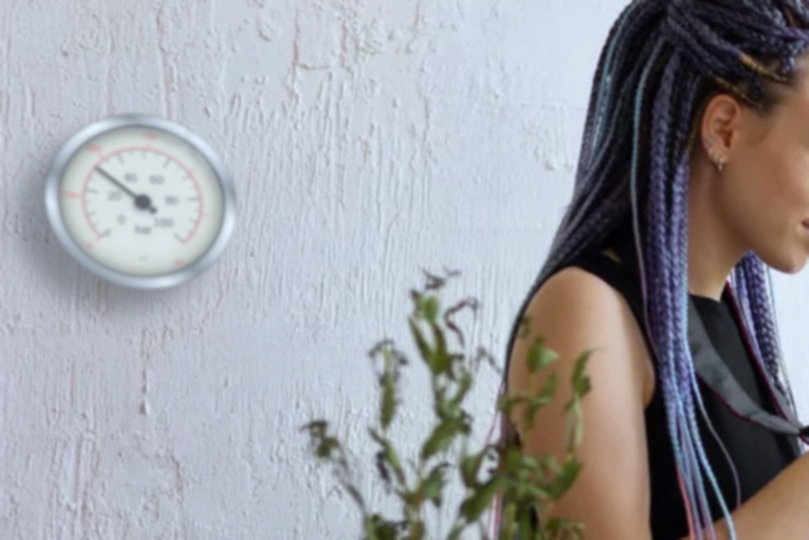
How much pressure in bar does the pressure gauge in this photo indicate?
30 bar
